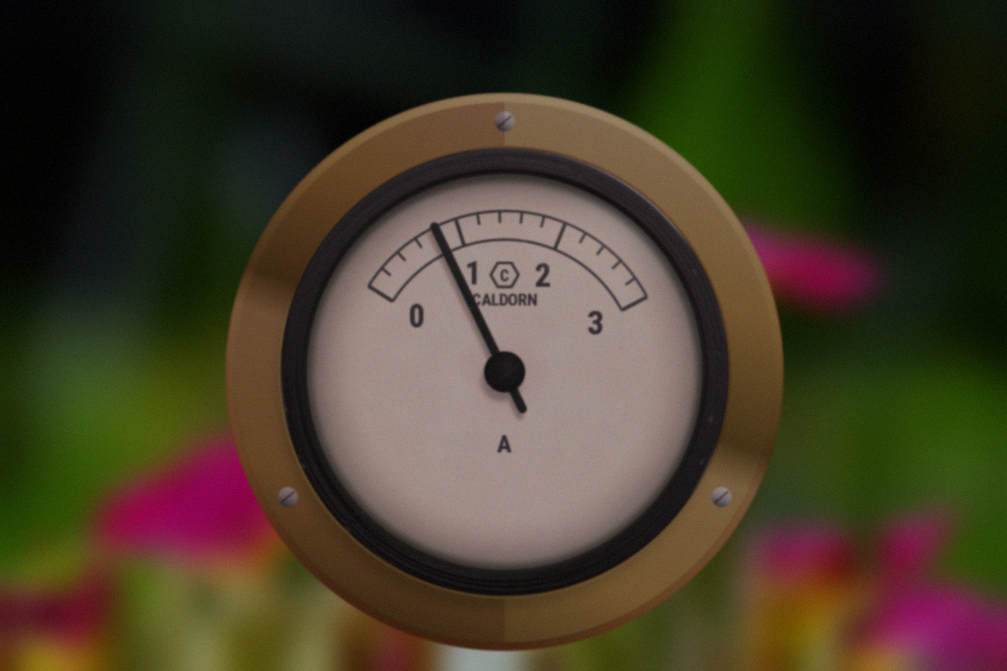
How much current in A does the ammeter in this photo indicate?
0.8 A
